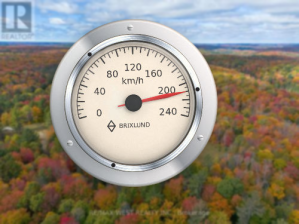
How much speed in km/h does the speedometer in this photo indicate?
210 km/h
